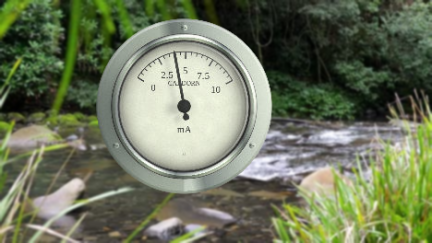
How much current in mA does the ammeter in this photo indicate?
4 mA
